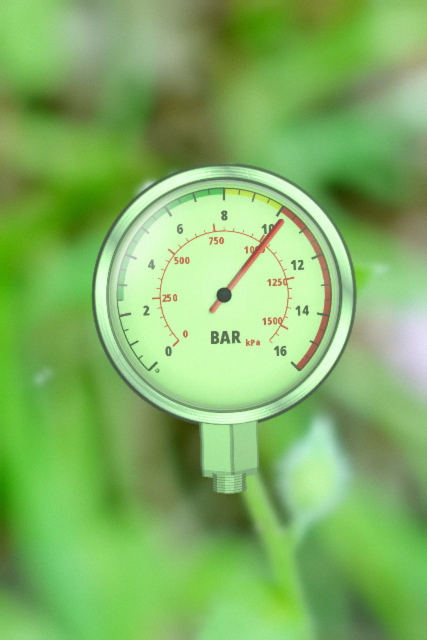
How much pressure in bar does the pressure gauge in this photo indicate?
10.25 bar
